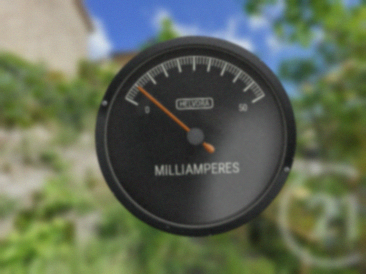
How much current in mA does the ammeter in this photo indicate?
5 mA
